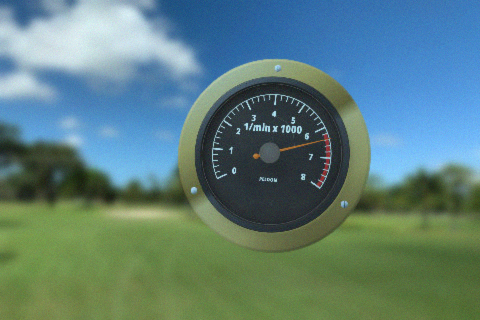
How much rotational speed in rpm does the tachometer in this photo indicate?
6400 rpm
